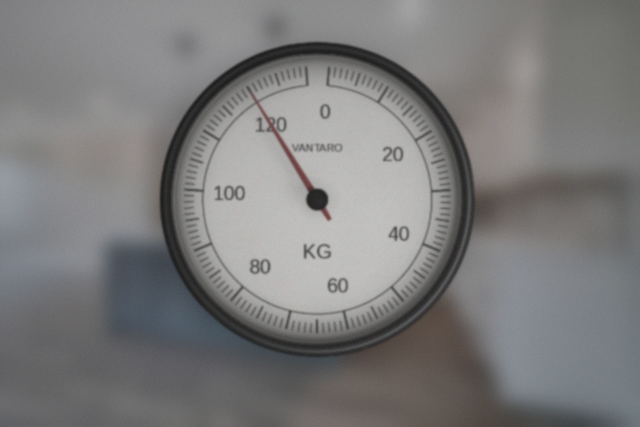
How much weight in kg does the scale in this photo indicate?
120 kg
